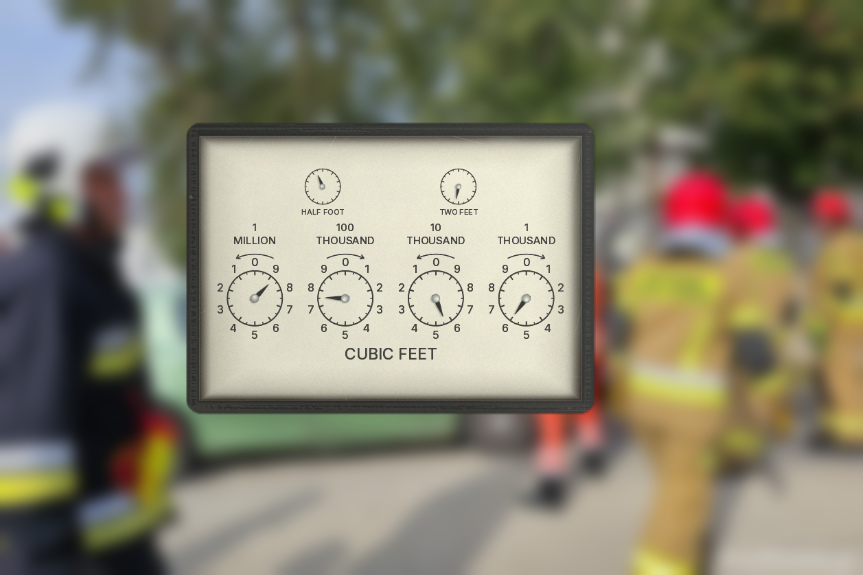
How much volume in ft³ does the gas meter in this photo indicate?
875600 ft³
